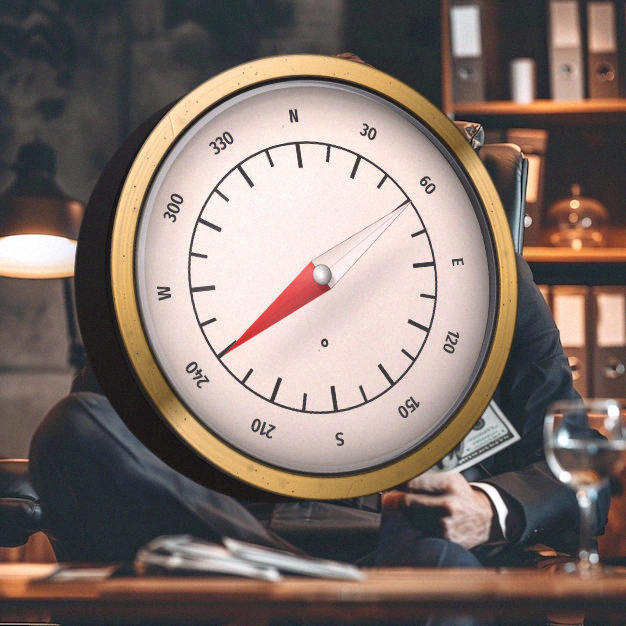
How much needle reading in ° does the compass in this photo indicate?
240 °
